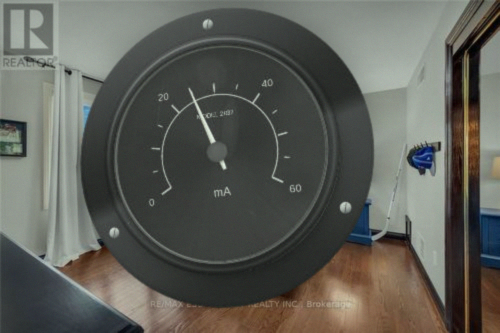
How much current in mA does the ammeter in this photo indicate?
25 mA
